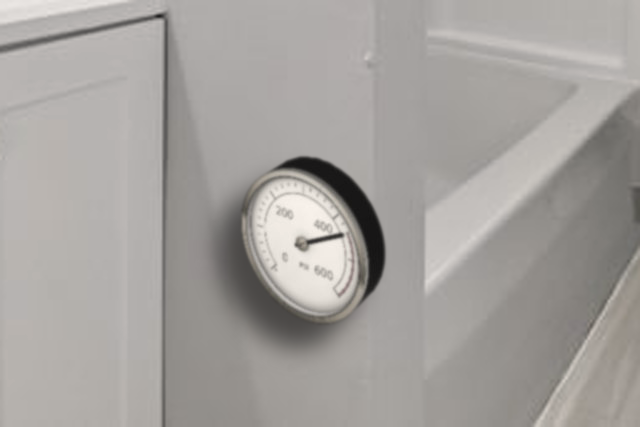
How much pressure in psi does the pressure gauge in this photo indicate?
440 psi
